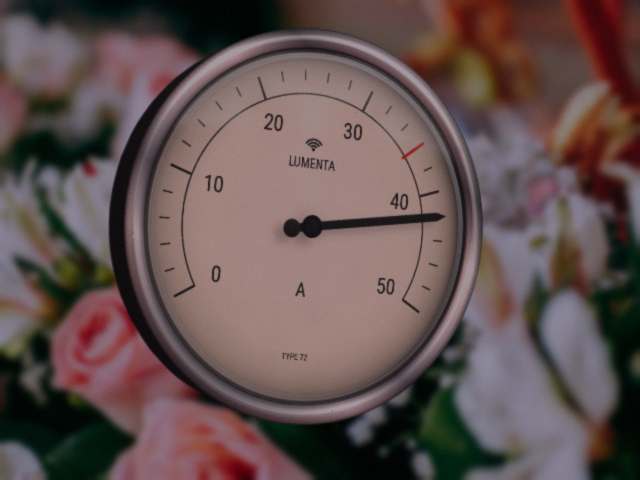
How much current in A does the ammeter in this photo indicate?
42 A
